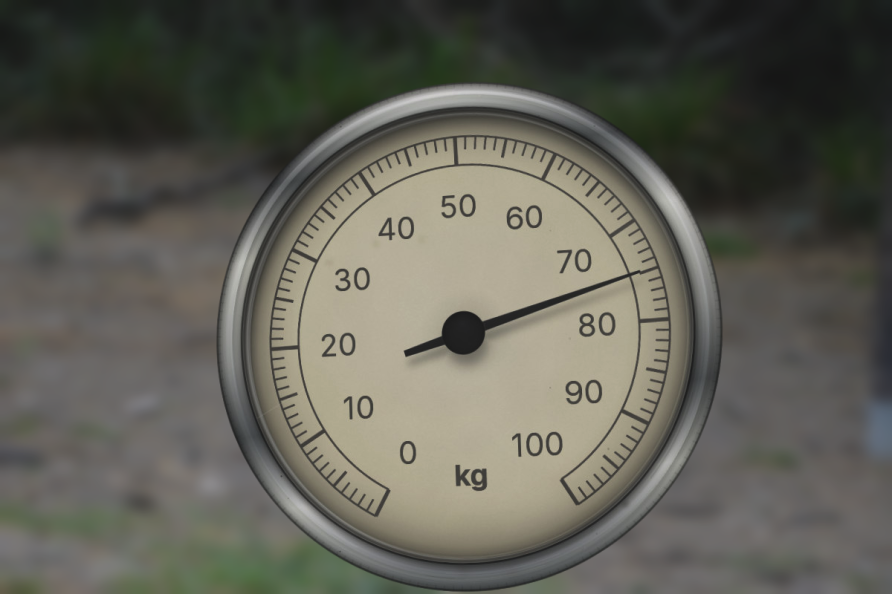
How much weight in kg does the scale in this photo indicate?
75 kg
